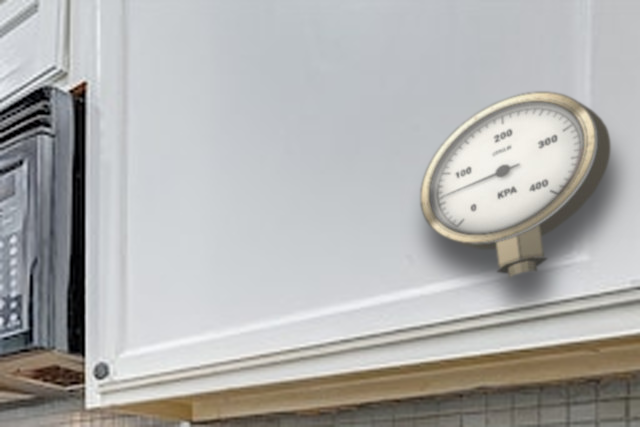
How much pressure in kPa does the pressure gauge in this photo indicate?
60 kPa
